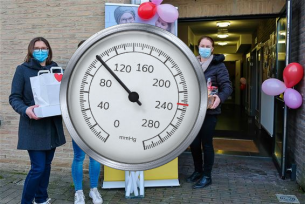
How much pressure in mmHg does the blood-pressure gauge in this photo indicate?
100 mmHg
